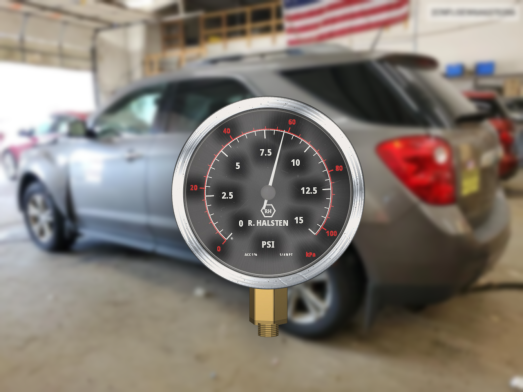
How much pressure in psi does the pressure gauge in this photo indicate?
8.5 psi
